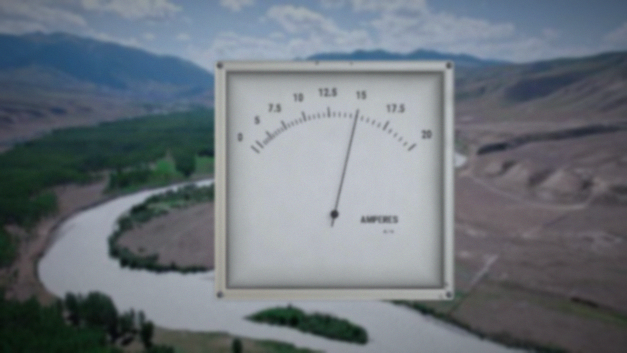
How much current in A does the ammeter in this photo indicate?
15 A
